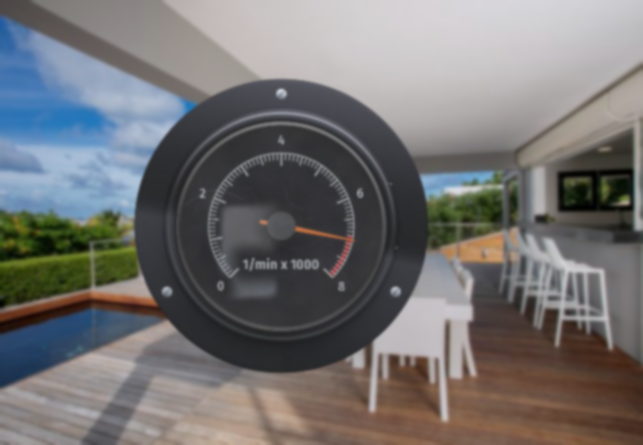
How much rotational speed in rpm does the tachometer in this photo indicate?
7000 rpm
